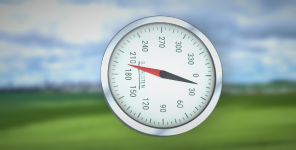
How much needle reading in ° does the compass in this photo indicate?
195 °
